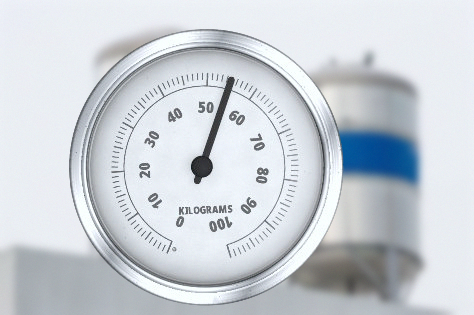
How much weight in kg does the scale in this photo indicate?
55 kg
